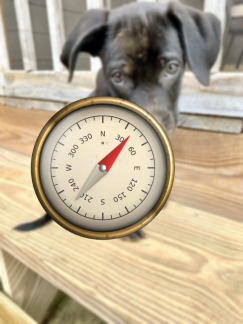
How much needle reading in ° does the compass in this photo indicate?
40 °
